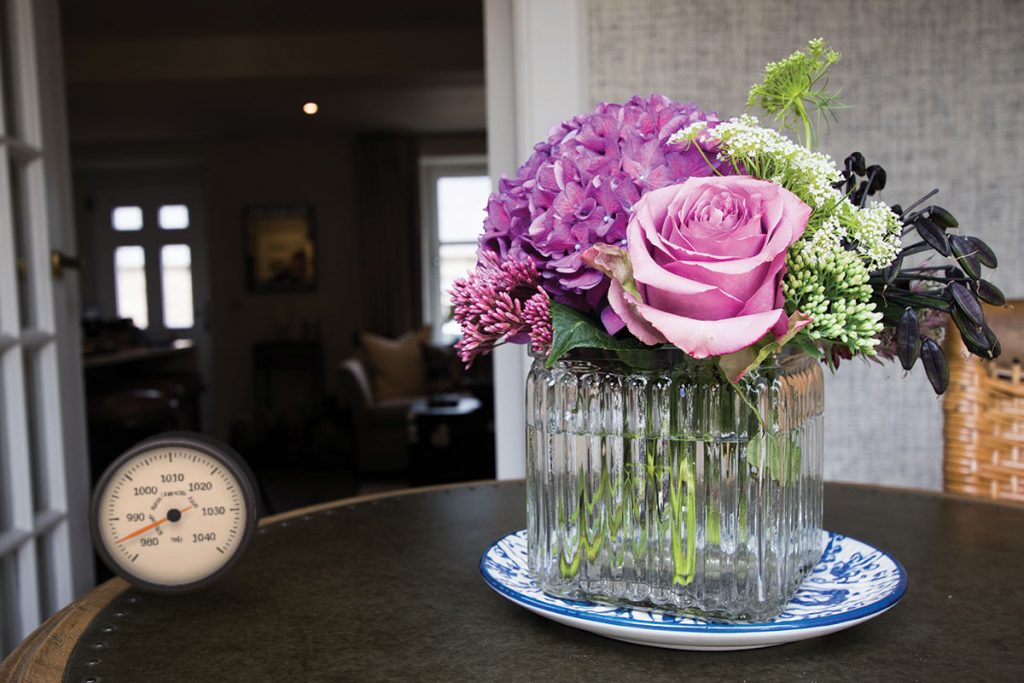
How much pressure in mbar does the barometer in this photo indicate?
985 mbar
